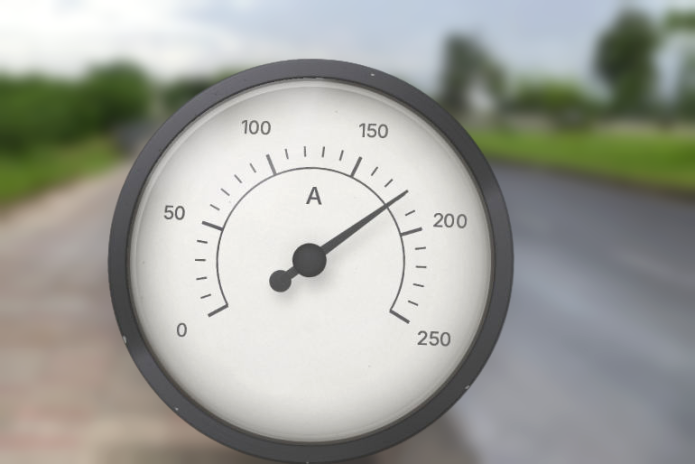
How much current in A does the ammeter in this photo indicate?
180 A
